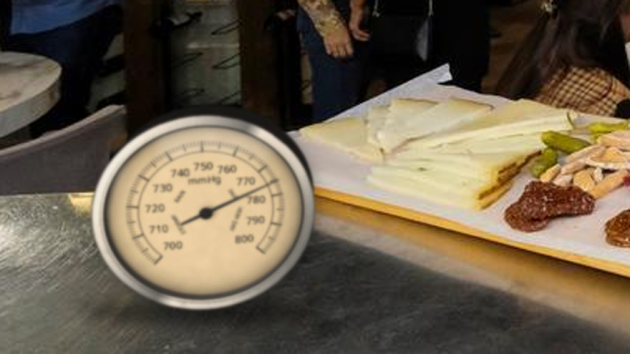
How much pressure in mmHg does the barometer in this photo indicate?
775 mmHg
